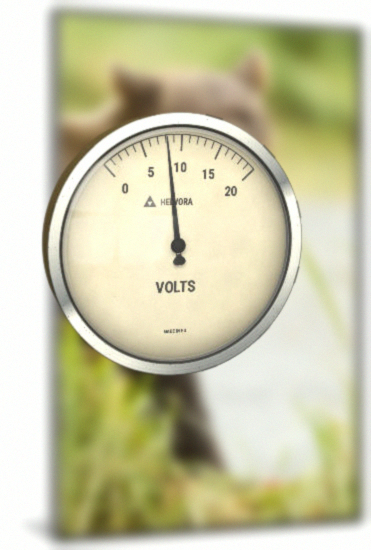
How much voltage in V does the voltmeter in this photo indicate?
8 V
